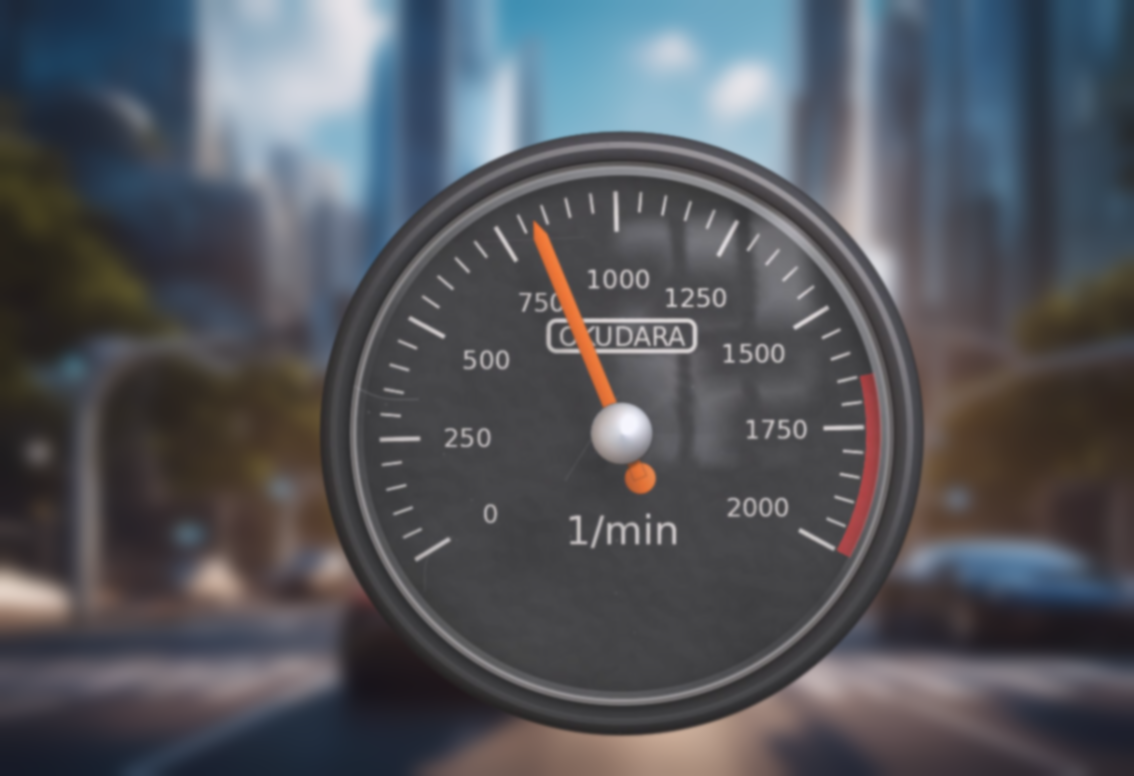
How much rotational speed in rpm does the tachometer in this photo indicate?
825 rpm
